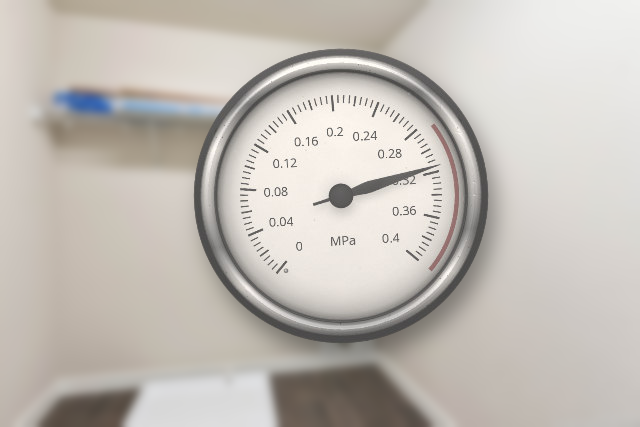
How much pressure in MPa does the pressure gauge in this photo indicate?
0.315 MPa
